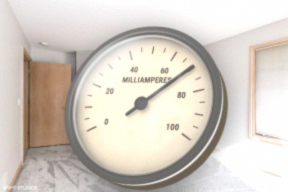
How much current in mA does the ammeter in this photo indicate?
70 mA
